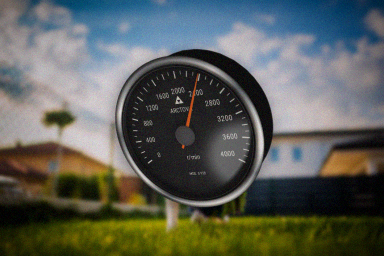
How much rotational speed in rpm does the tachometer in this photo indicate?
2400 rpm
